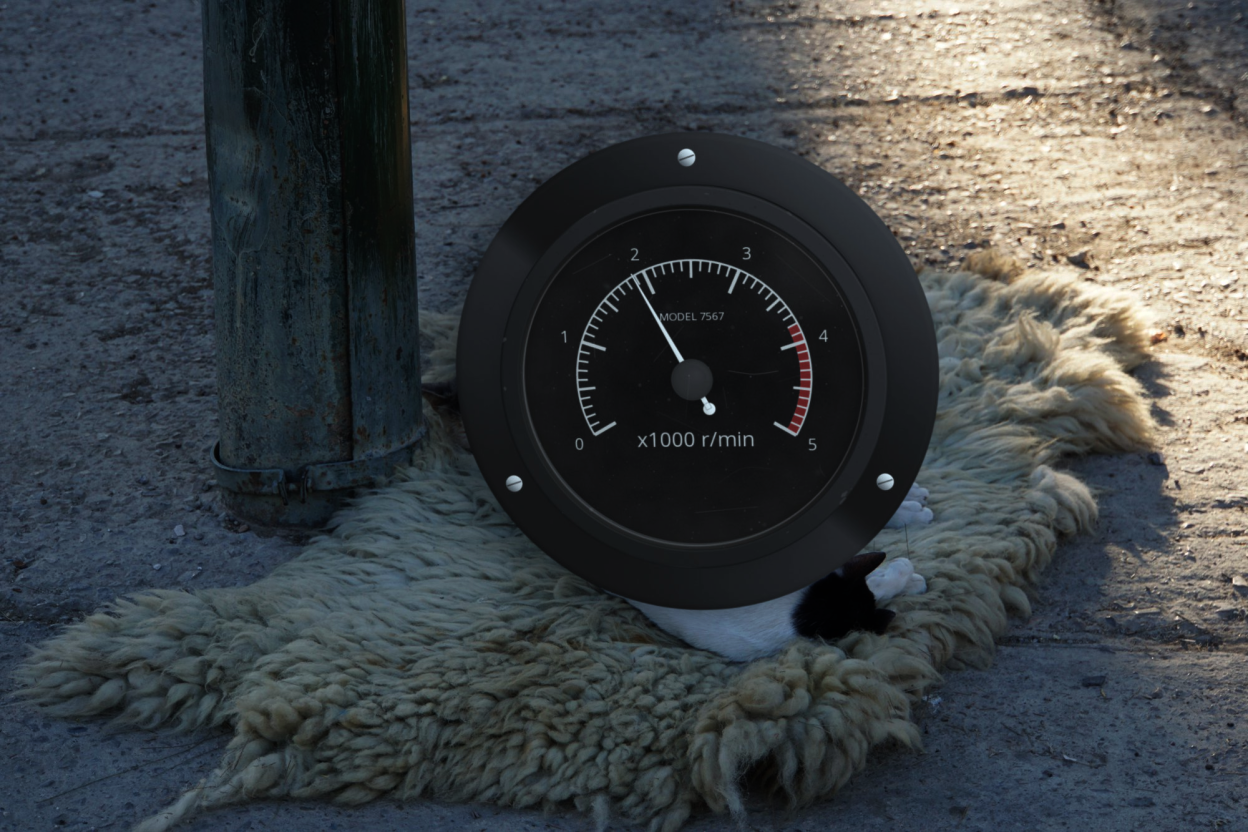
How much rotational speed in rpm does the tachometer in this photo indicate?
1900 rpm
